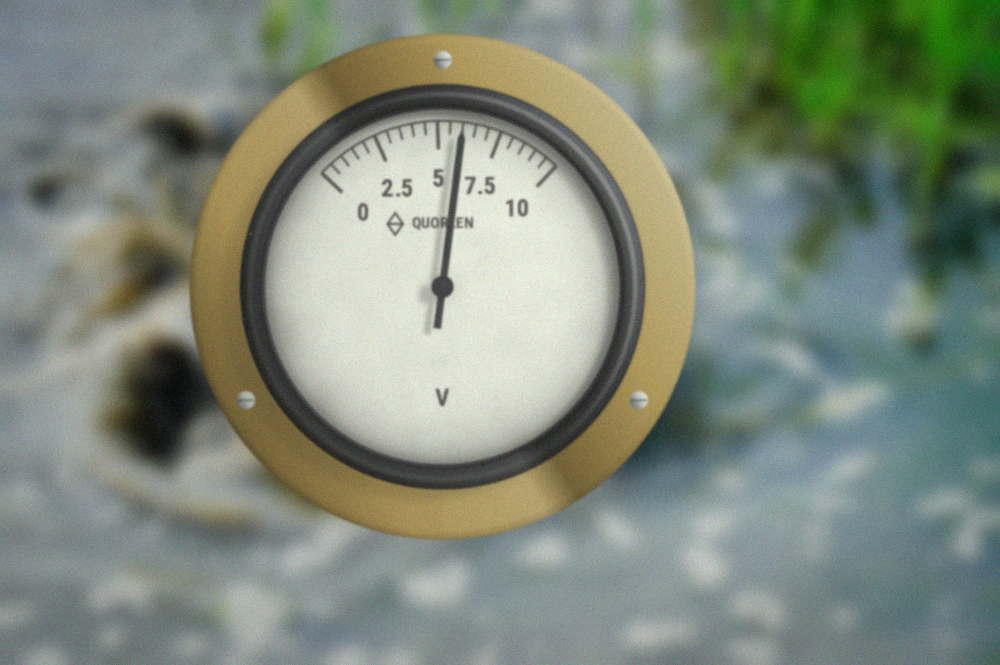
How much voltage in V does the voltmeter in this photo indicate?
6 V
